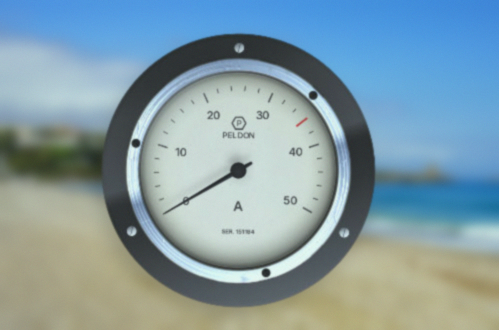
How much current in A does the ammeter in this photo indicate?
0 A
